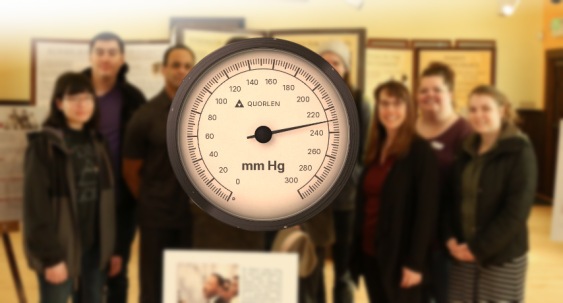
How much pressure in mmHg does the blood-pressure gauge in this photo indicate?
230 mmHg
